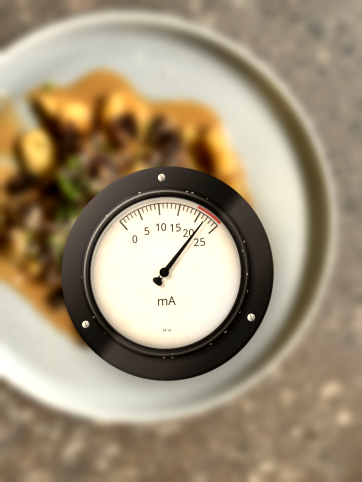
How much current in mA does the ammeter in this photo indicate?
22 mA
